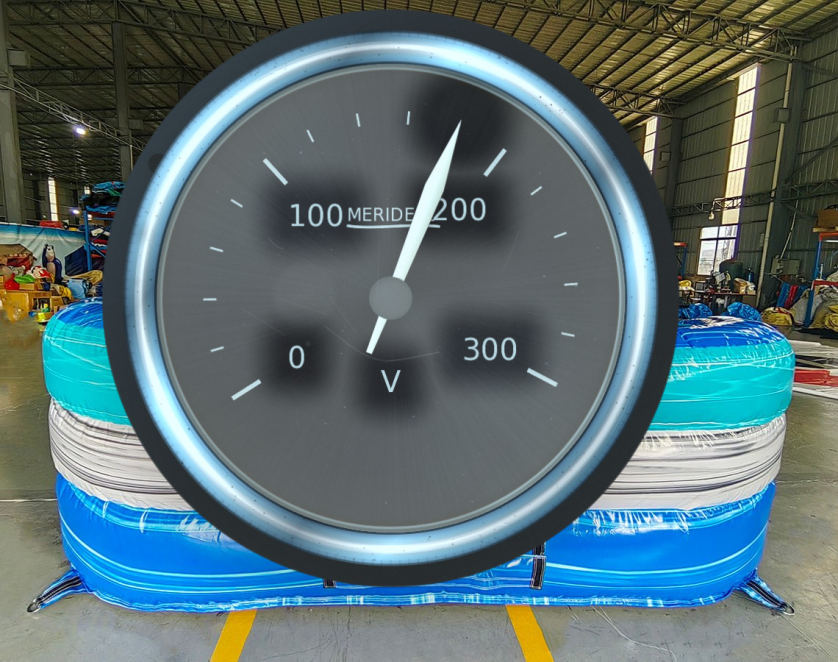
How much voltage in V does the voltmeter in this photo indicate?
180 V
